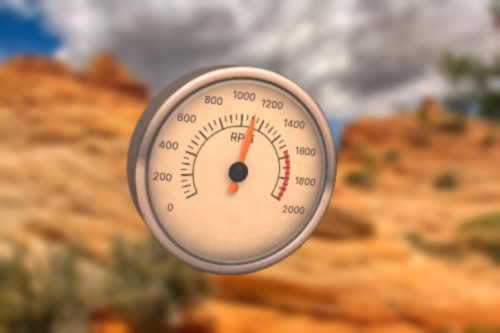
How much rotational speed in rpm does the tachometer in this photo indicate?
1100 rpm
